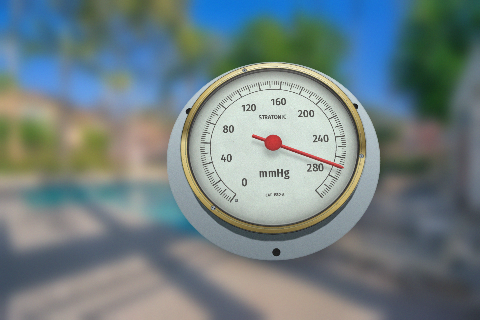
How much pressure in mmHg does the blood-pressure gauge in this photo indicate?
270 mmHg
